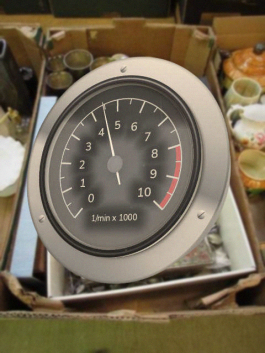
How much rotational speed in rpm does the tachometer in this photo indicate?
4500 rpm
